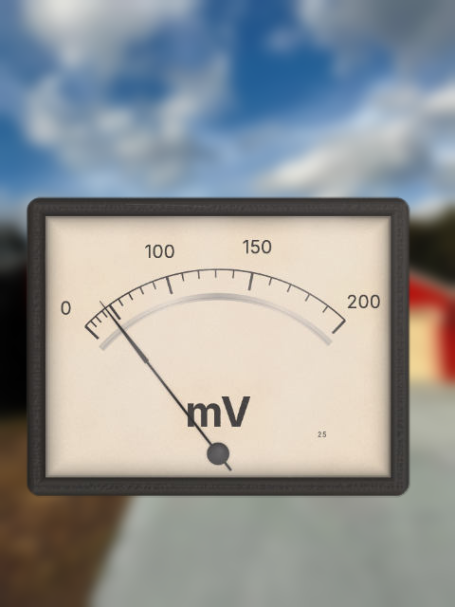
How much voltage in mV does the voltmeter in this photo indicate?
45 mV
